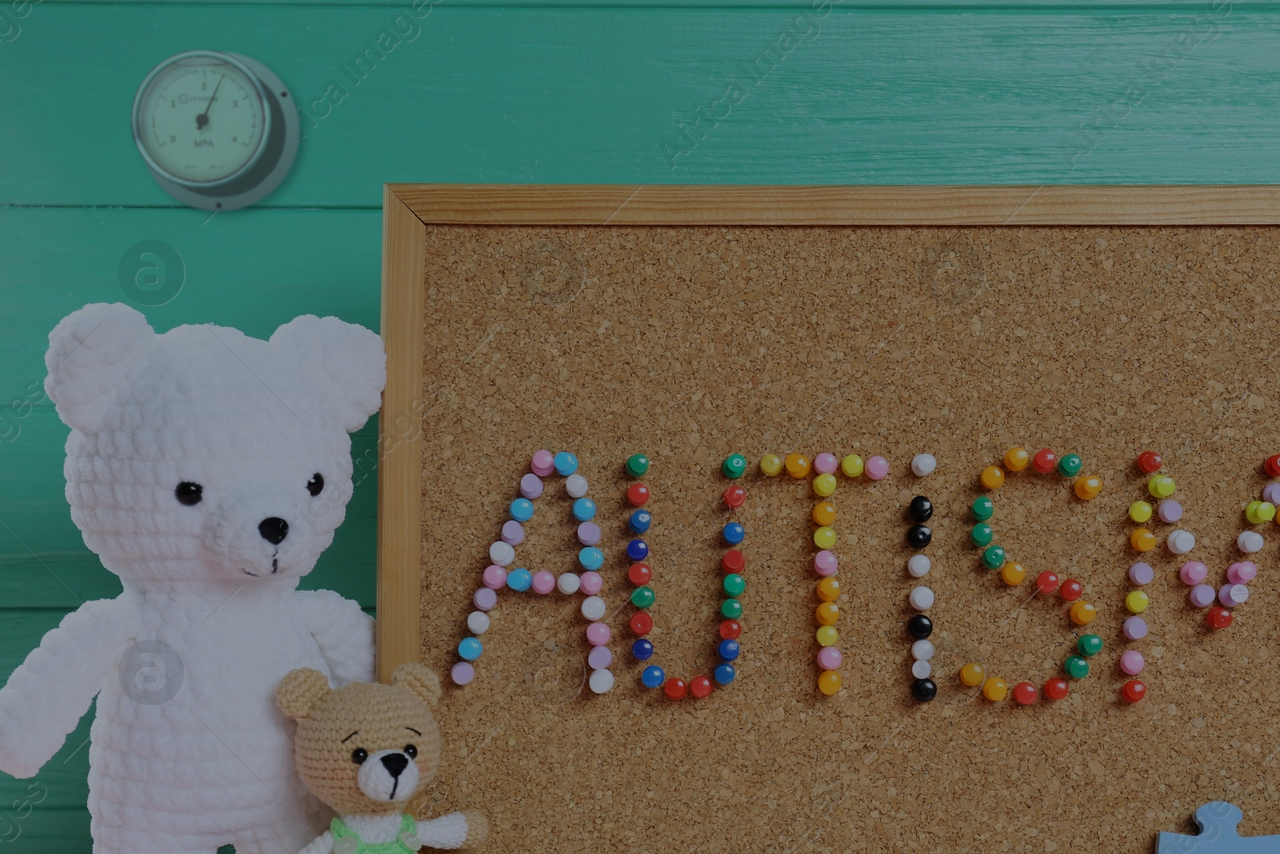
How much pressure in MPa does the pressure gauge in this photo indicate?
2.4 MPa
